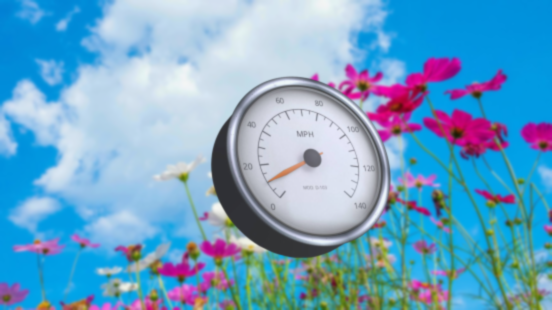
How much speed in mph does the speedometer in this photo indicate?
10 mph
